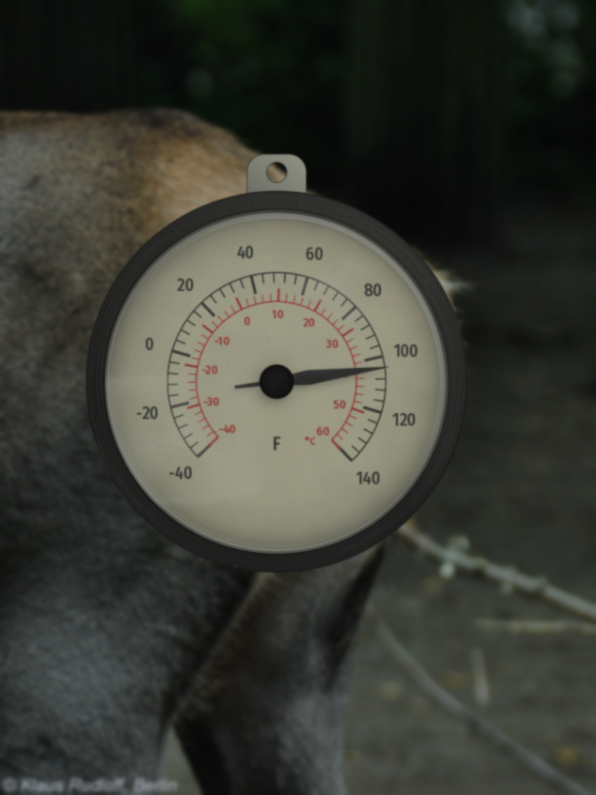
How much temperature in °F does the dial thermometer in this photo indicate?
104 °F
